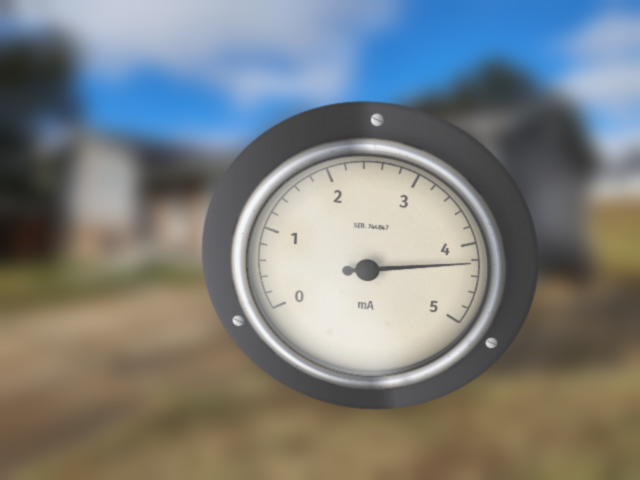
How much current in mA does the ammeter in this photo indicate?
4.2 mA
